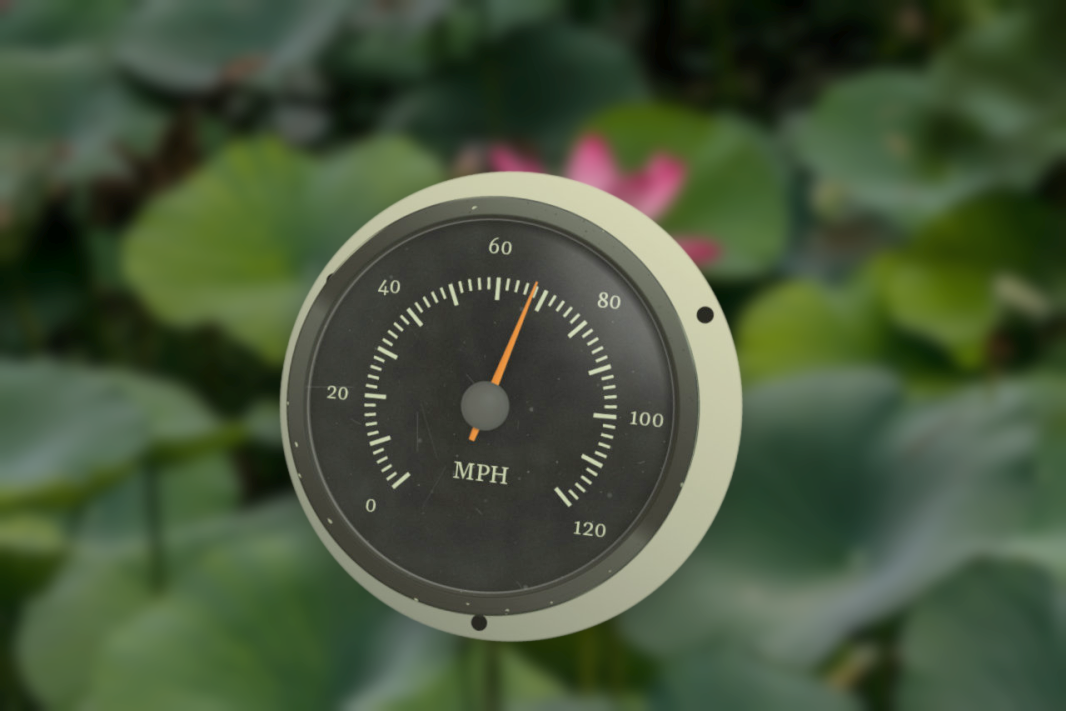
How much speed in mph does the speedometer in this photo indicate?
68 mph
